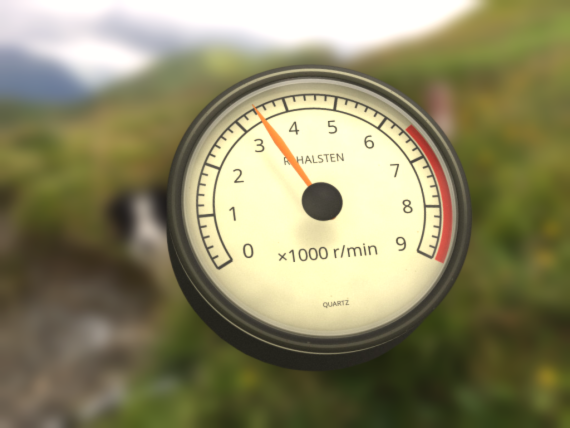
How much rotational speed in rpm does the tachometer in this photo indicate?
3400 rpm
